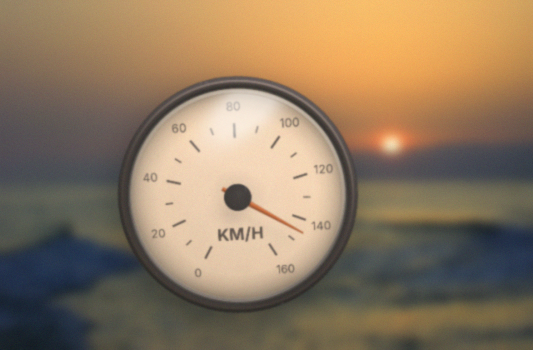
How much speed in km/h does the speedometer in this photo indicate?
145 km/h
